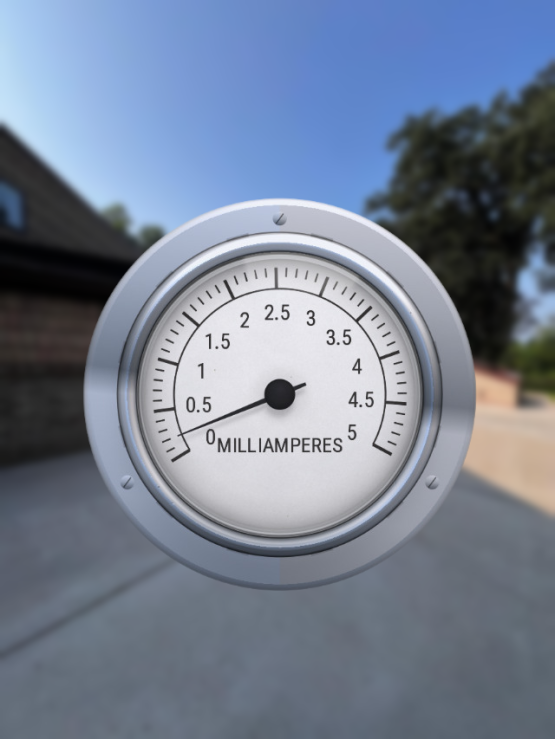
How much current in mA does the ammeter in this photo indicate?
0.2 mA
